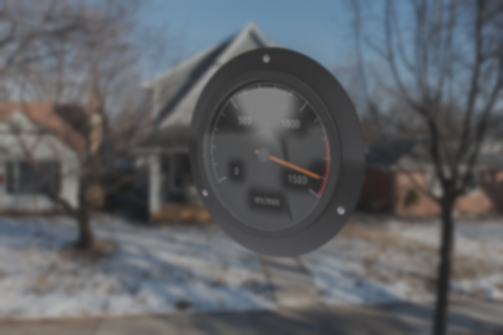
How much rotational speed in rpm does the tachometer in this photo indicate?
1400 rpm
